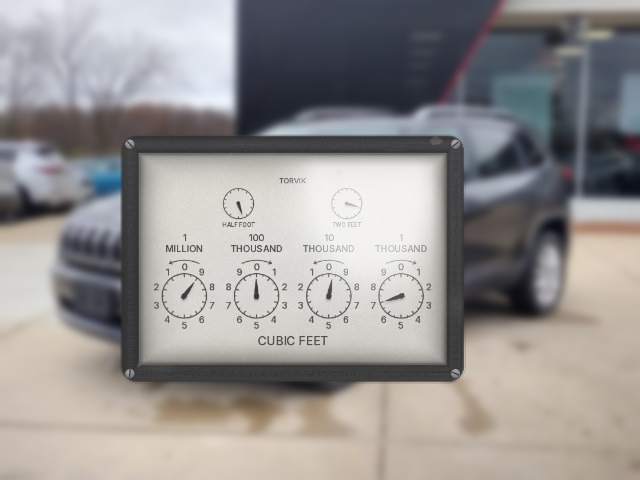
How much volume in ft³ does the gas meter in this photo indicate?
899700 ft³
